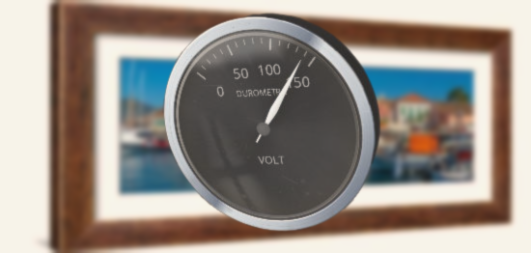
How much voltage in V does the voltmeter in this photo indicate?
140 V
